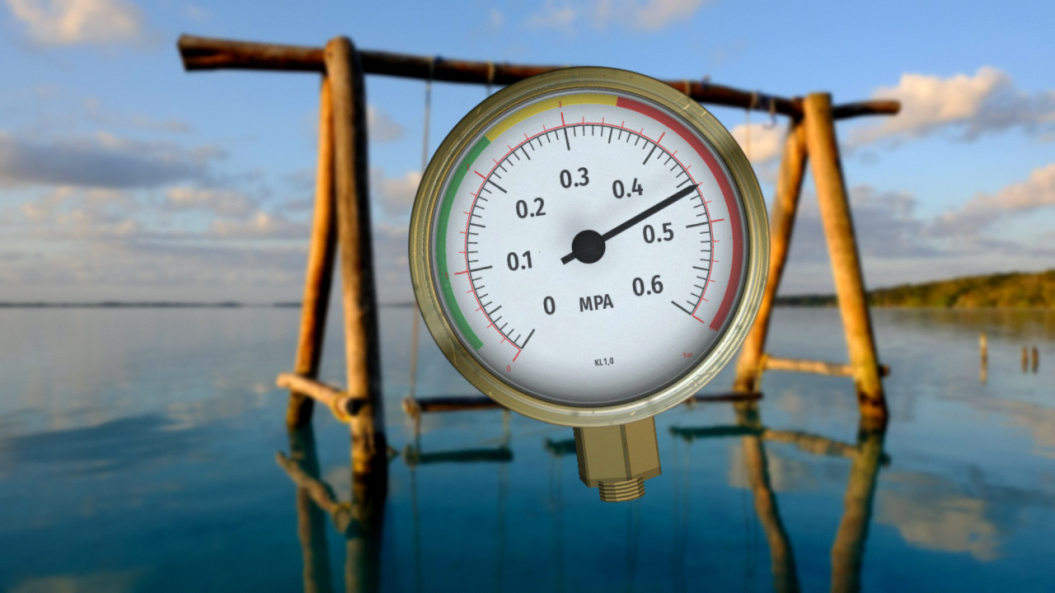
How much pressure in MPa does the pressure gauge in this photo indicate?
0.46 MPa
